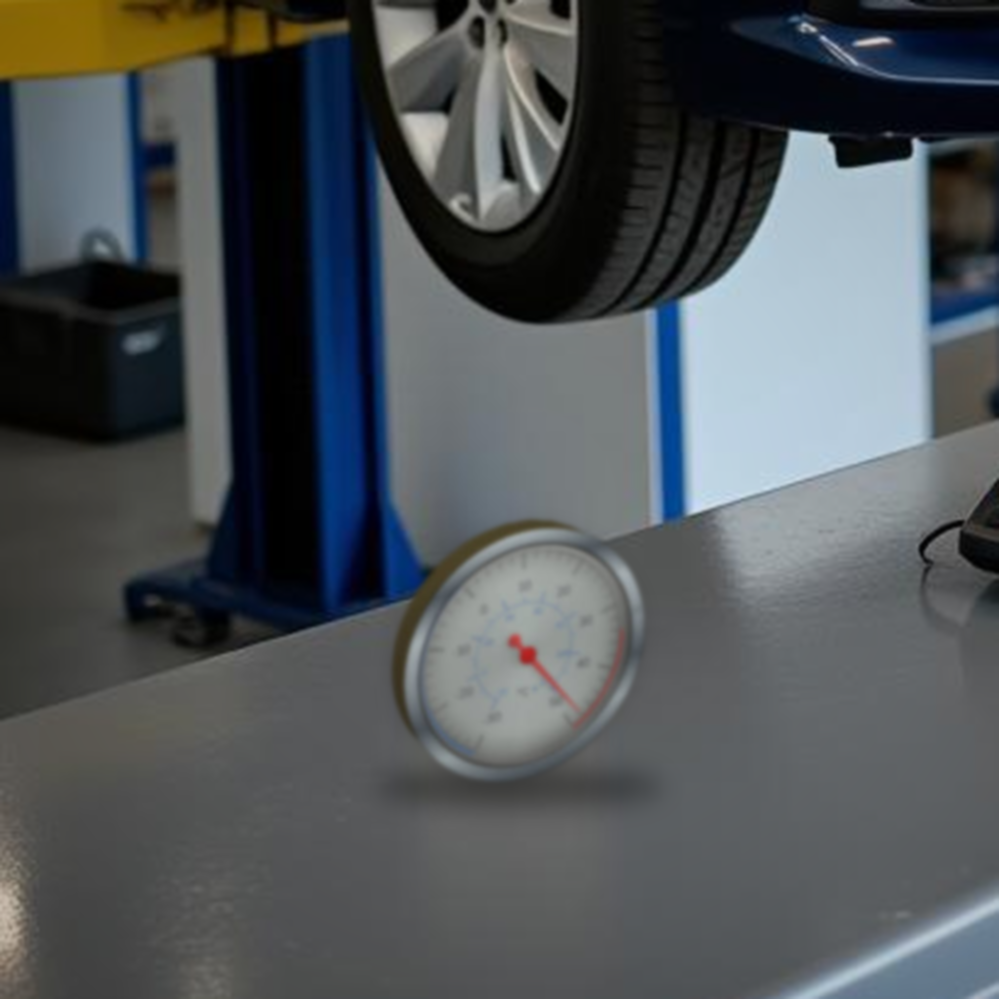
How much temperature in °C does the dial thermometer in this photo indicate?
48 °C
